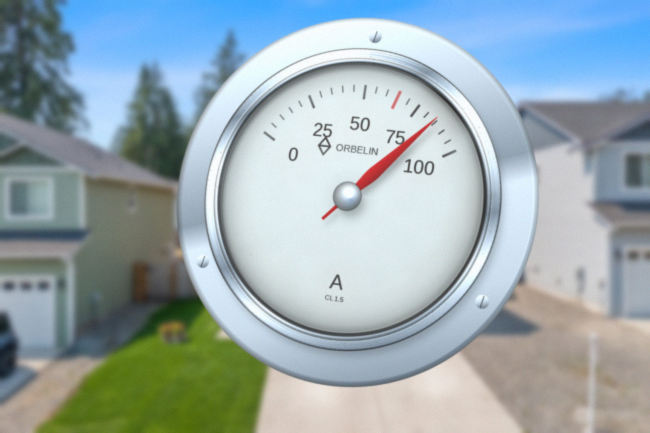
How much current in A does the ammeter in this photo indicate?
85 A
